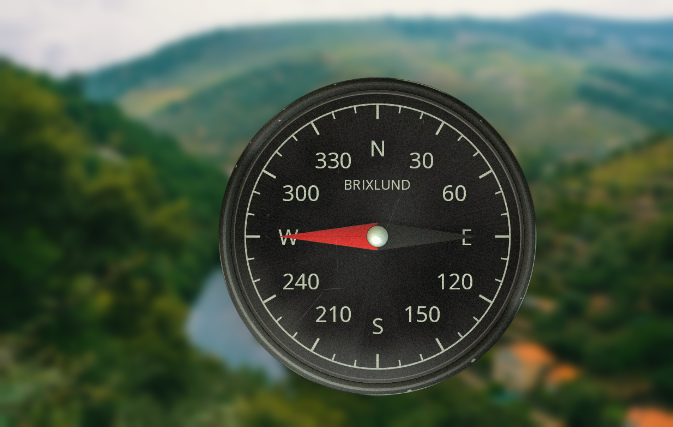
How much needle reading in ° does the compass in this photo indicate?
270 °
